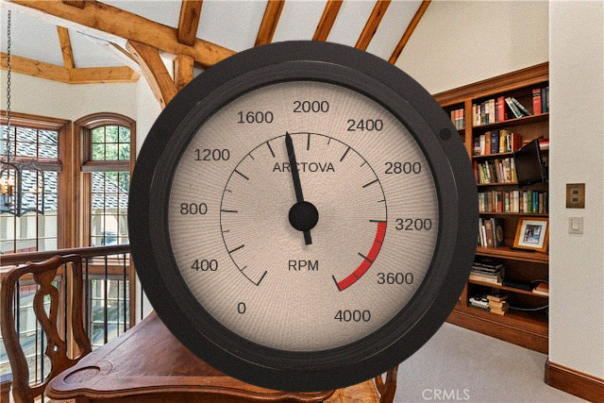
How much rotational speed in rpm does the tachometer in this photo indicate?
1800 rpm
